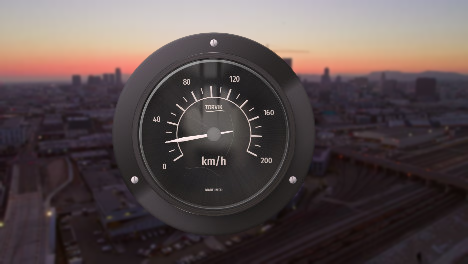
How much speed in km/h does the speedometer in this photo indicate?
20 km/h
